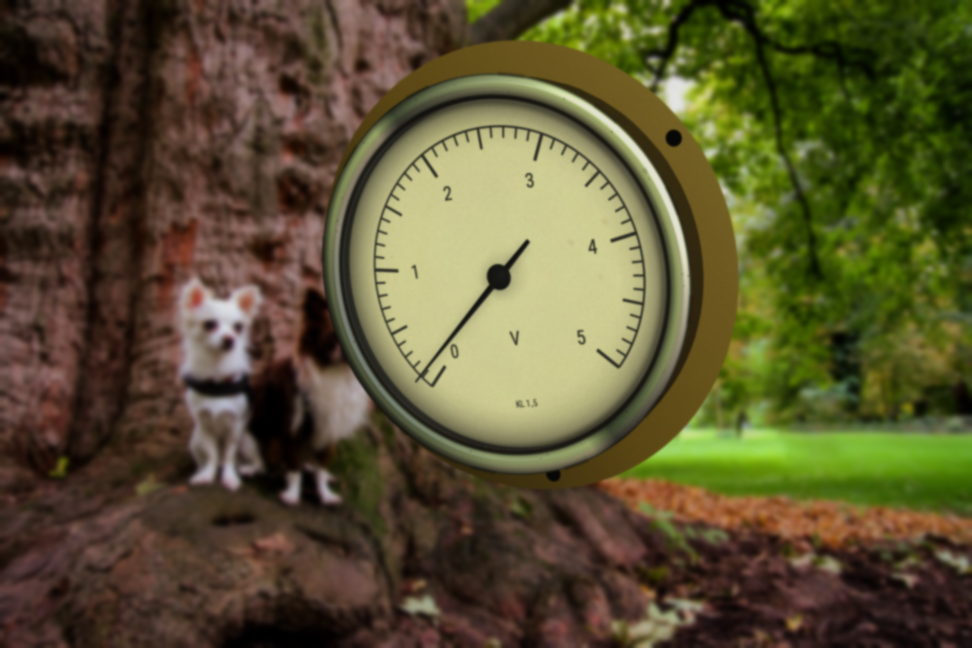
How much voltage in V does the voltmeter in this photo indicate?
0.1 V
